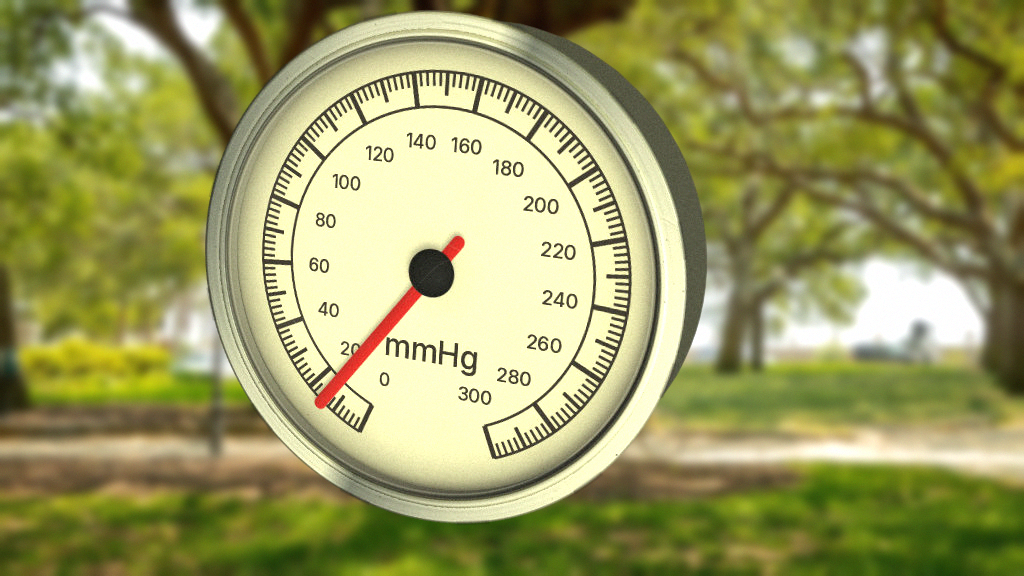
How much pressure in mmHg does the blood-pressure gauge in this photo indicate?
14 mmHg
